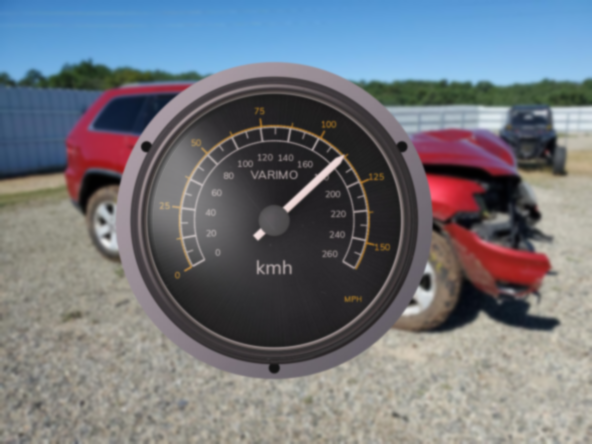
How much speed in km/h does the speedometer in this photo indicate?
180 km/h
